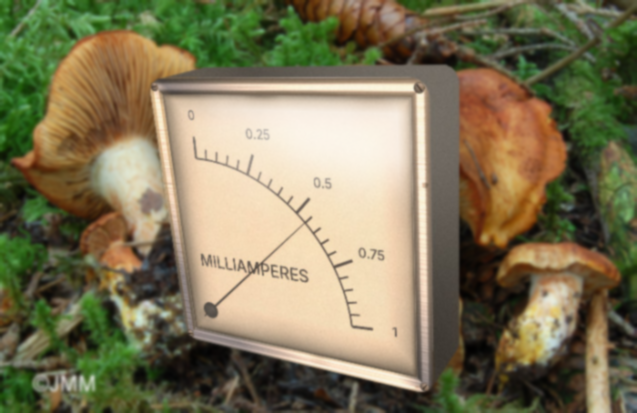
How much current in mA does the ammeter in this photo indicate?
0.55 mA
